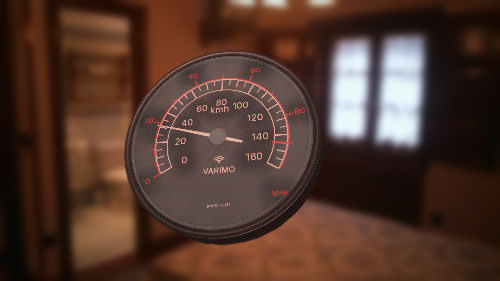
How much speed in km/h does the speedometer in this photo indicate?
30 km/h
